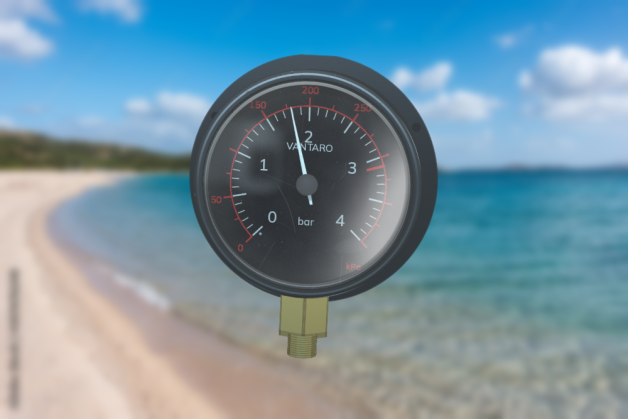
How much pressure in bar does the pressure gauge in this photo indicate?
1.8 bar
